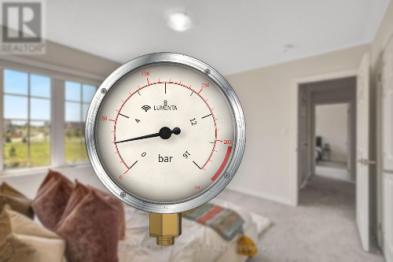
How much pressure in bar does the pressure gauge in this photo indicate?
2 bar
